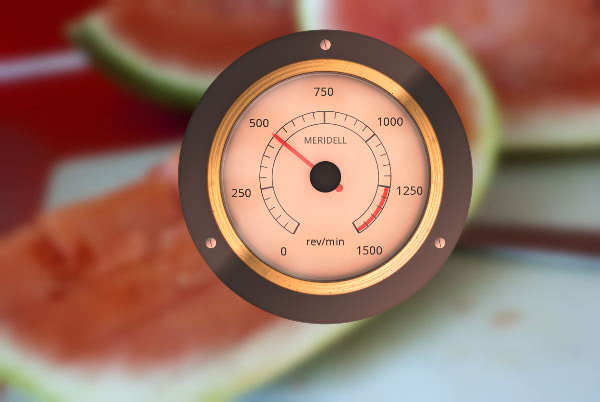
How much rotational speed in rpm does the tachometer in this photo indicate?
500 rpm
